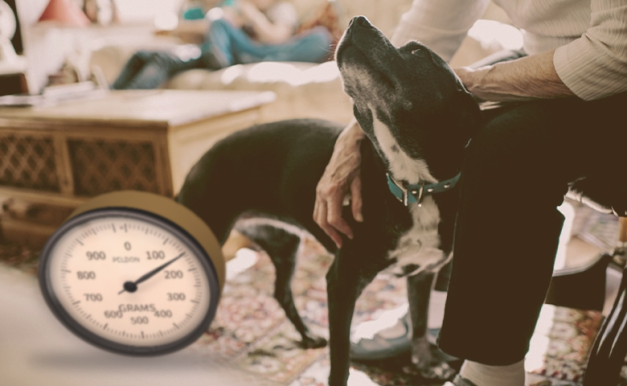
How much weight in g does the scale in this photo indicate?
150 g
